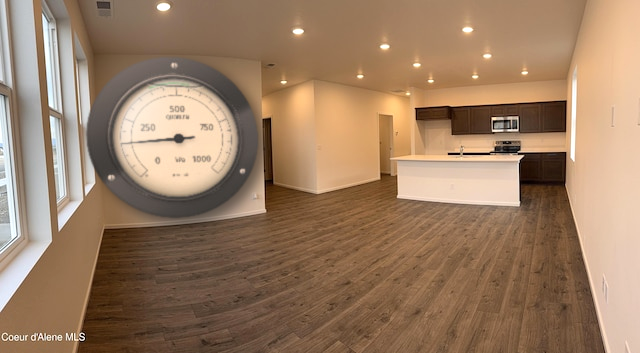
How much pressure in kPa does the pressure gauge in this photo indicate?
150 kPa
